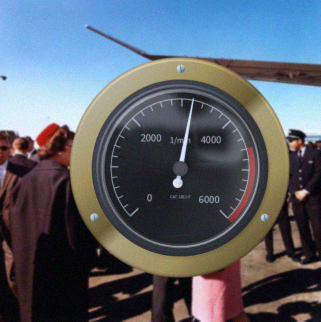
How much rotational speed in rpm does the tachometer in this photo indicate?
3200 rpm
